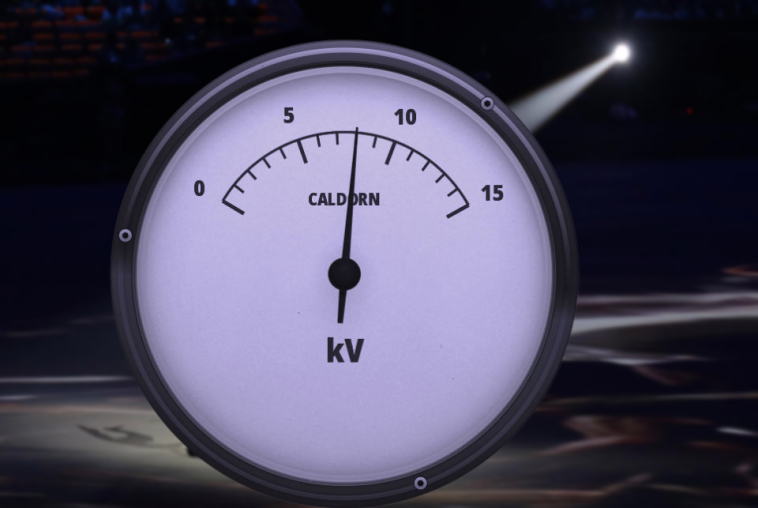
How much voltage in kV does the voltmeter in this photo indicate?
8 kV
